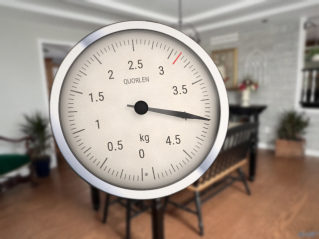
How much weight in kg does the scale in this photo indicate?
4 kg
